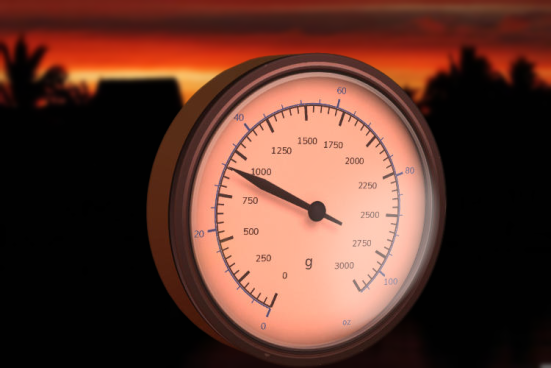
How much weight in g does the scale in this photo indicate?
900 g
